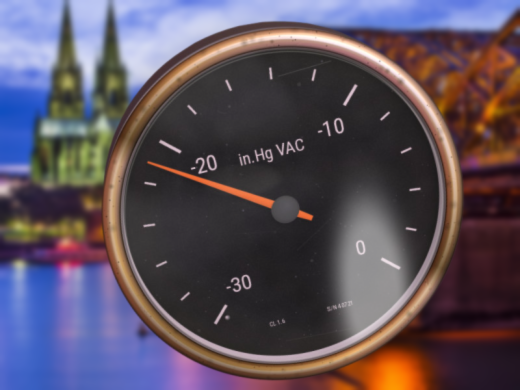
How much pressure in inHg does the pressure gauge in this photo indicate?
-21 inHg
